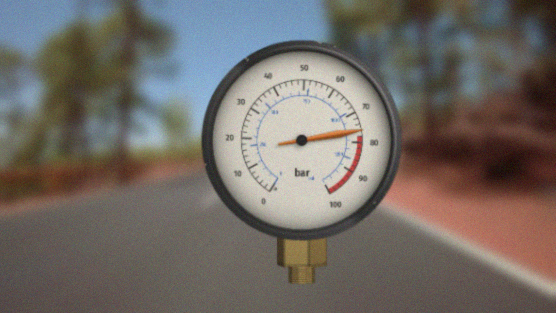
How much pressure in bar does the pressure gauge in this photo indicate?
76 bar
